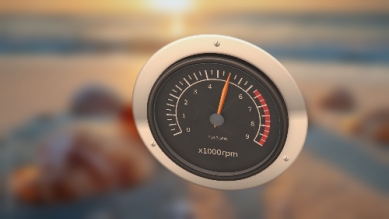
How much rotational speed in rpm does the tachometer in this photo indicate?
5000 rpm
